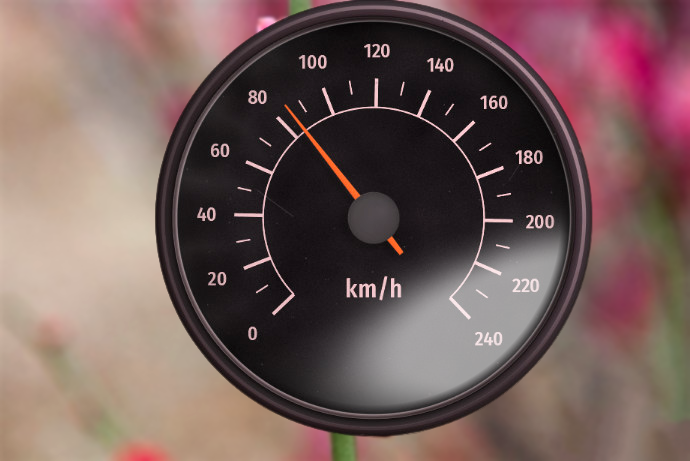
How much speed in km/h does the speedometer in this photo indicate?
85 km/h
